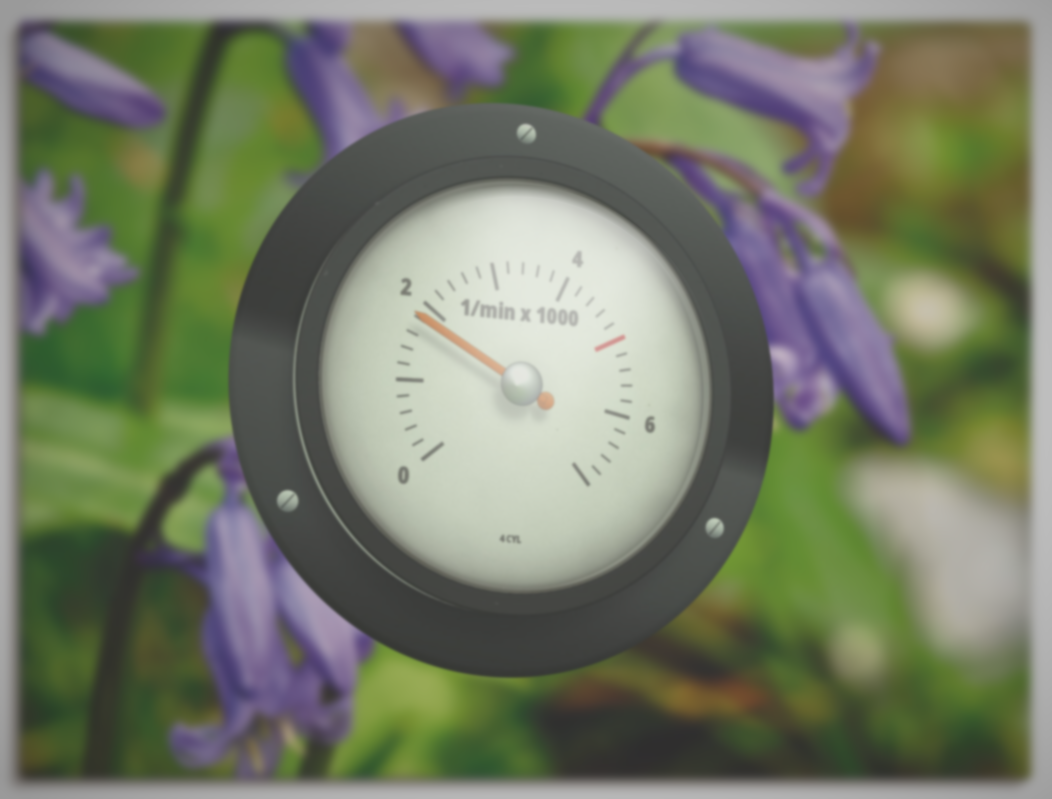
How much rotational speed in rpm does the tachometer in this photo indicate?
1800 rpm
